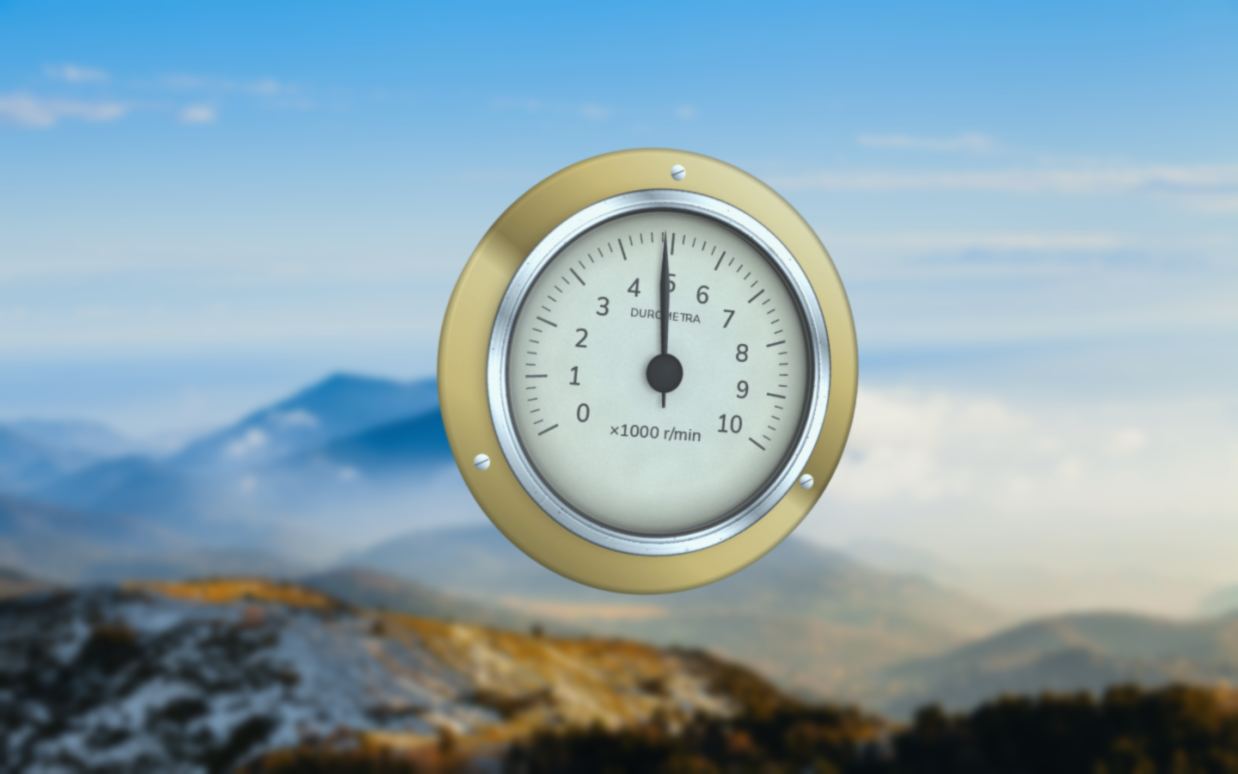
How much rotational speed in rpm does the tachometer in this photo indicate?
4800 rpm
